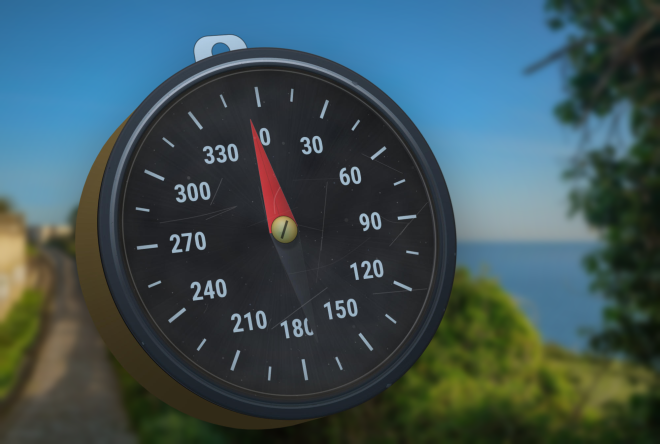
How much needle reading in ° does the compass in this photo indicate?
352.5 °
